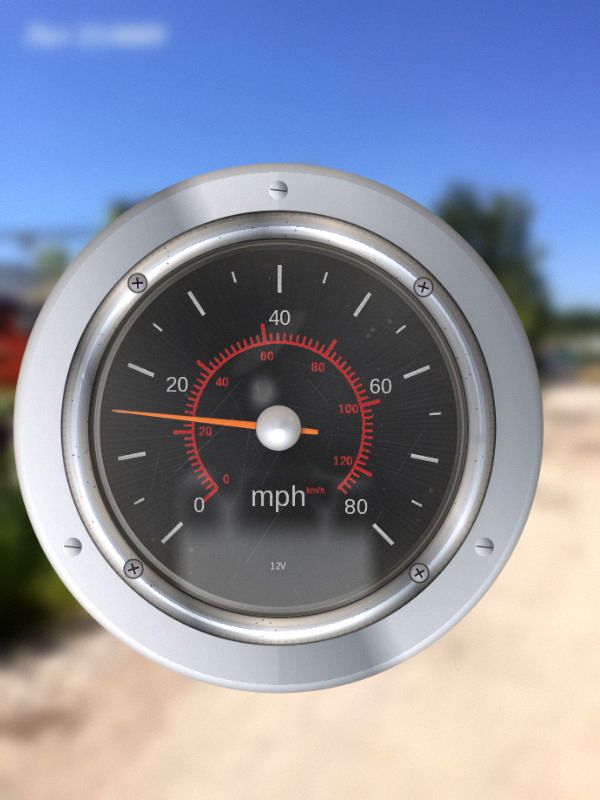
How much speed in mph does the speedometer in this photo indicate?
15 mph
